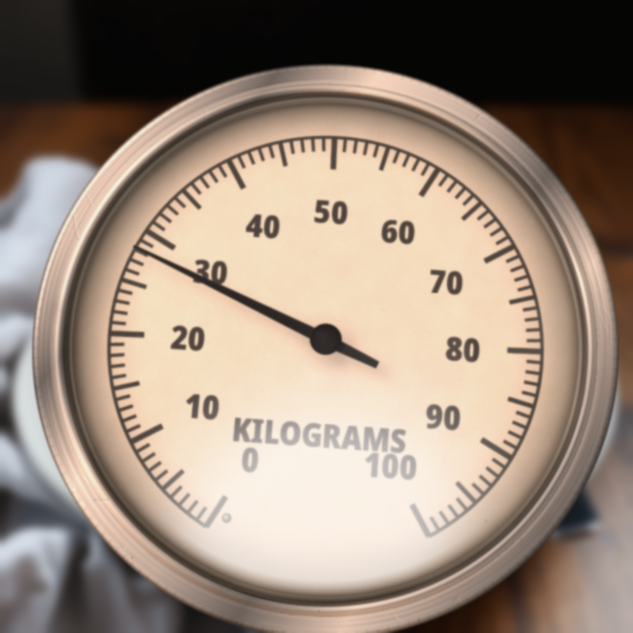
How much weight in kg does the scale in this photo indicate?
28 kg
